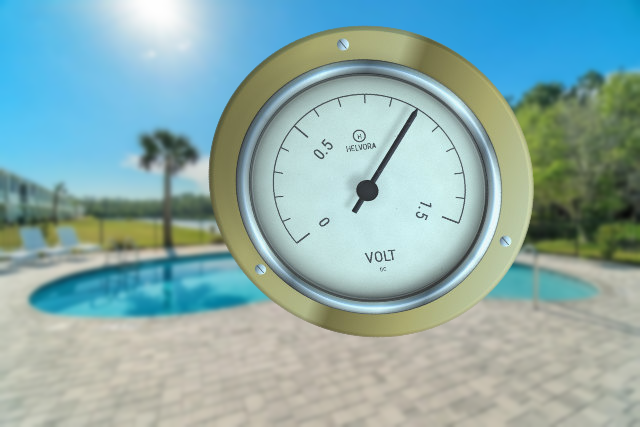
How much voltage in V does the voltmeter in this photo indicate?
1 V
